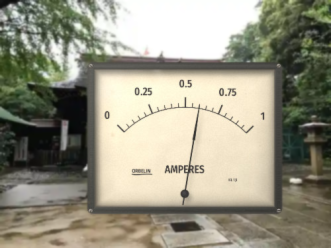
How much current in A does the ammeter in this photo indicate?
0.6 A
